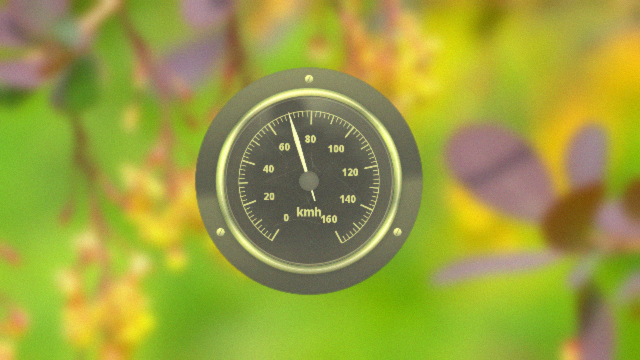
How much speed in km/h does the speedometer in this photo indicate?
70 km/h
